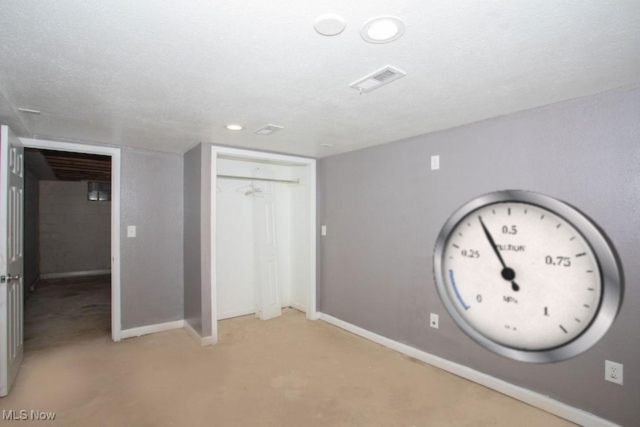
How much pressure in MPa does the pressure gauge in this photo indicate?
0.4 MPa
